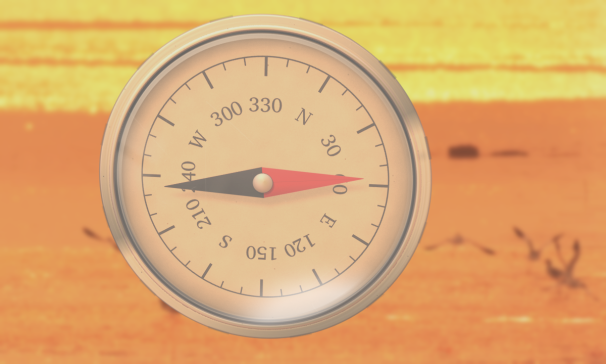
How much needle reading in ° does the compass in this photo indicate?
55 °
